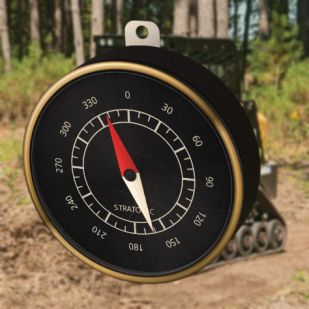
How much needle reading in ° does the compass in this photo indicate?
340 °
